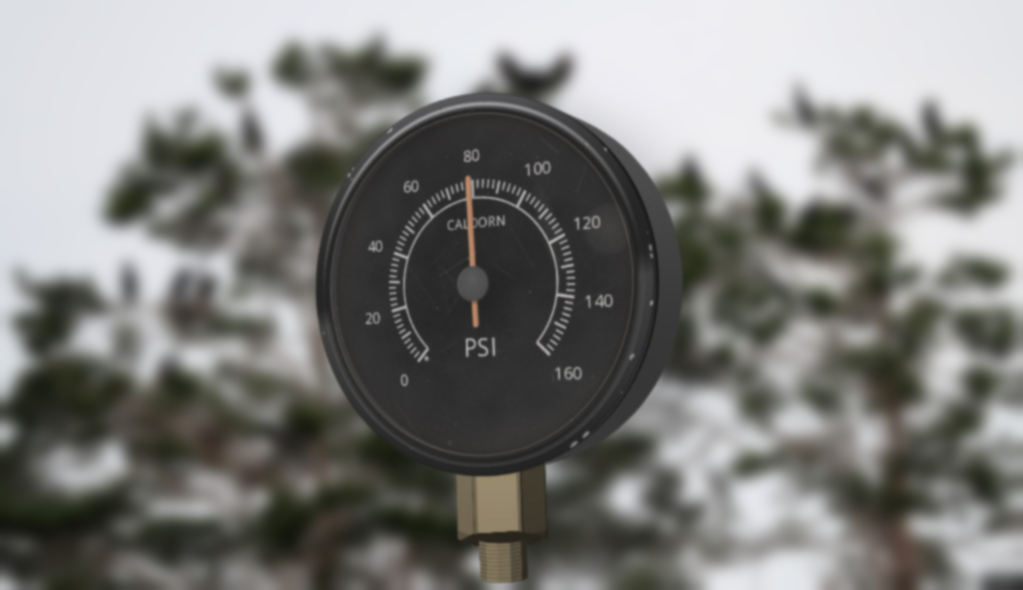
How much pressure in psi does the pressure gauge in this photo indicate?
80 psi
